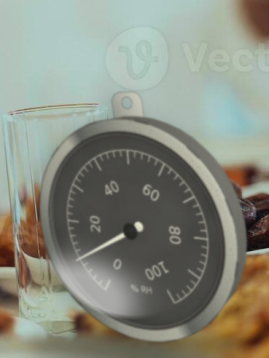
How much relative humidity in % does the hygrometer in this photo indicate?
10 %
